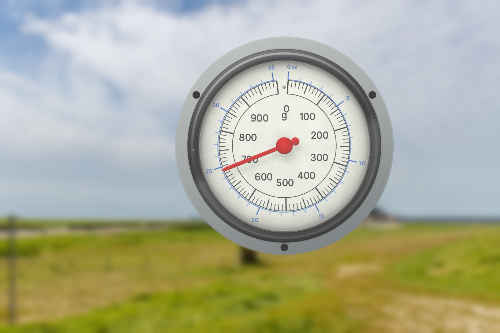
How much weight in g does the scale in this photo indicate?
700 g
